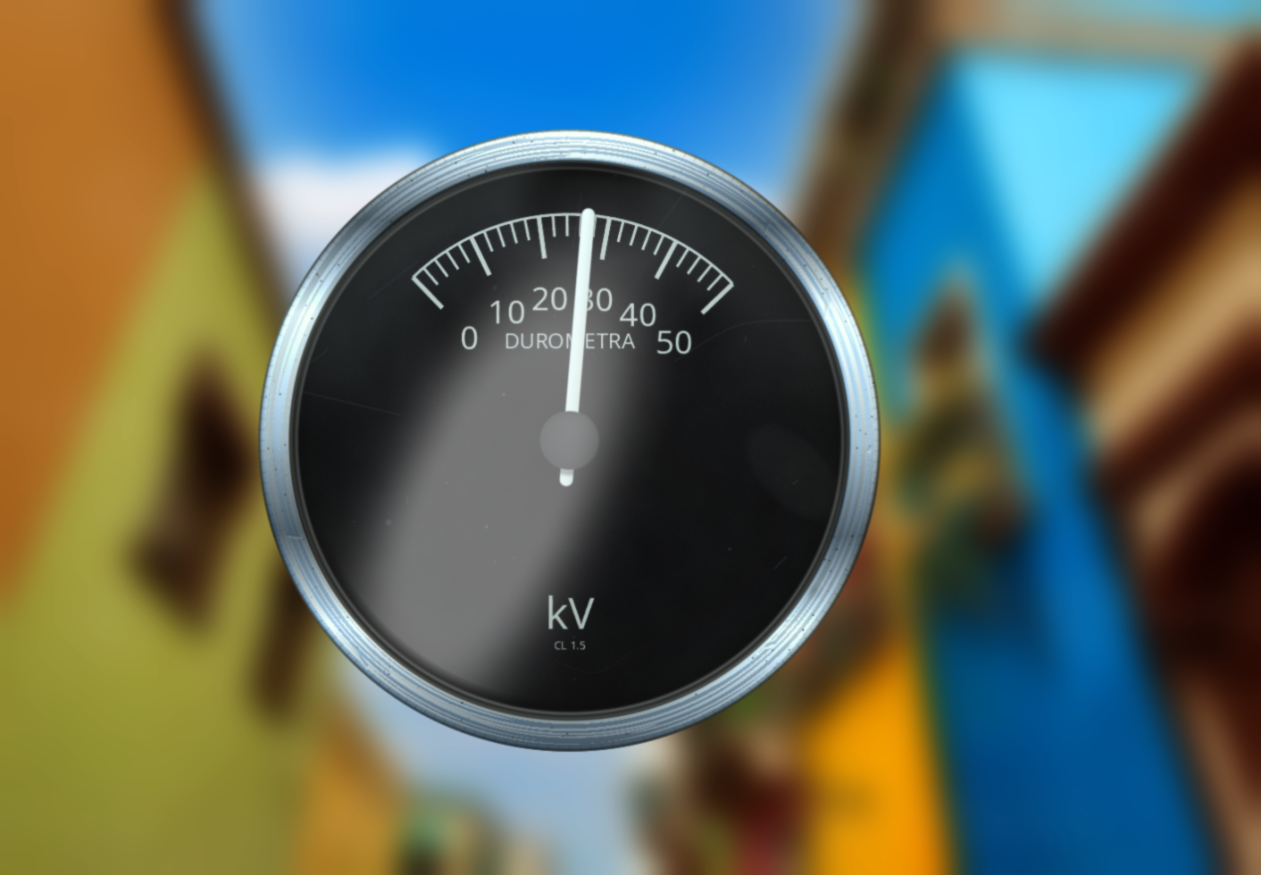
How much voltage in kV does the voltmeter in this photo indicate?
27 kV
